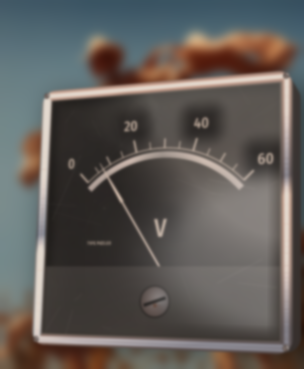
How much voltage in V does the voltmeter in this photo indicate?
7.5 V
